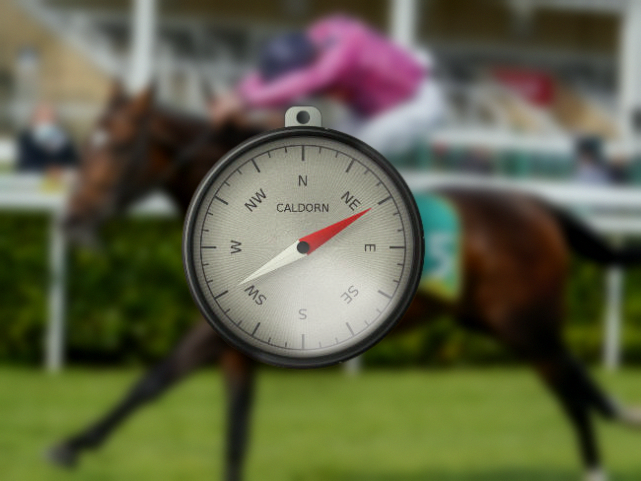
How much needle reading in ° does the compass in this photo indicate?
60 °
